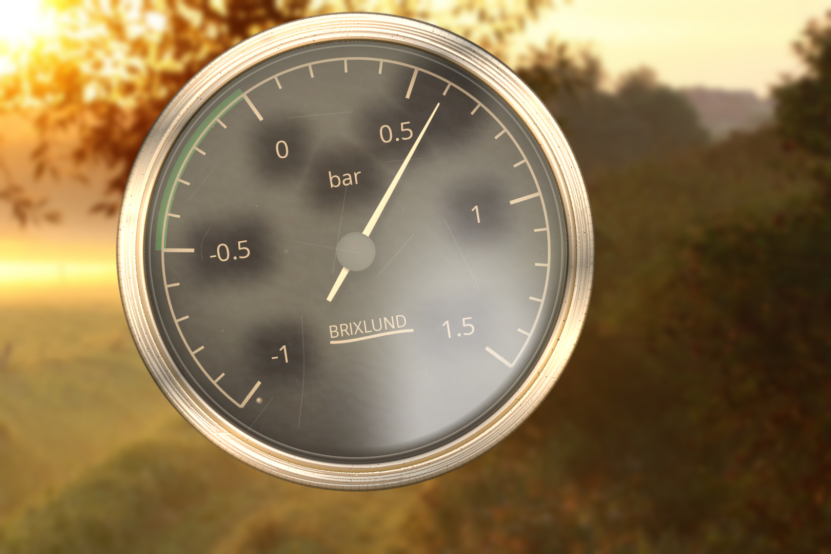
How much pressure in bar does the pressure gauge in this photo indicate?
0.6 bar
